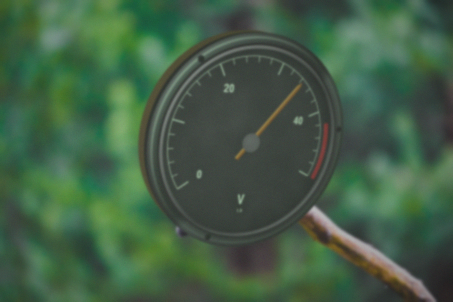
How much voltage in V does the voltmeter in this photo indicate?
34 V
